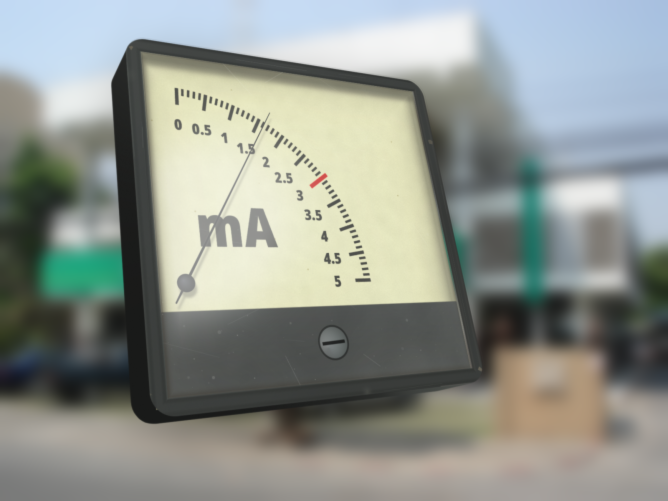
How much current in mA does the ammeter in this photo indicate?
1.6 mA
